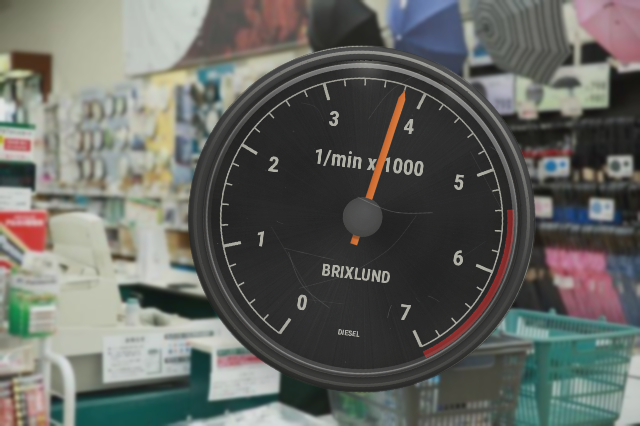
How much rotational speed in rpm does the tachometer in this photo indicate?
3800 rpm
